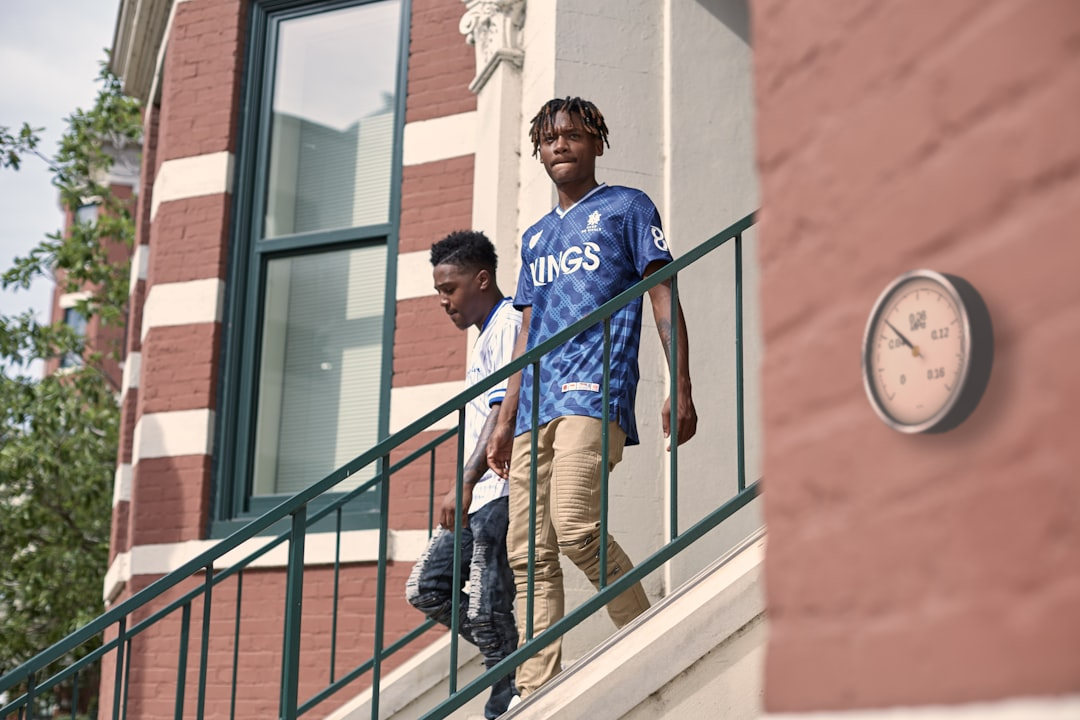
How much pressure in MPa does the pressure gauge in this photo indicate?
0.05 MPa
